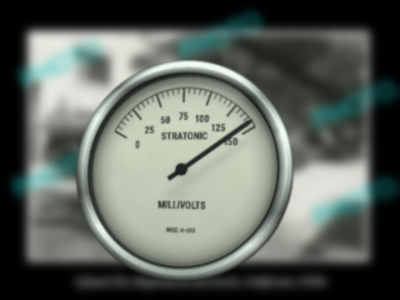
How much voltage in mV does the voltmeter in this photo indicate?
145 mV
